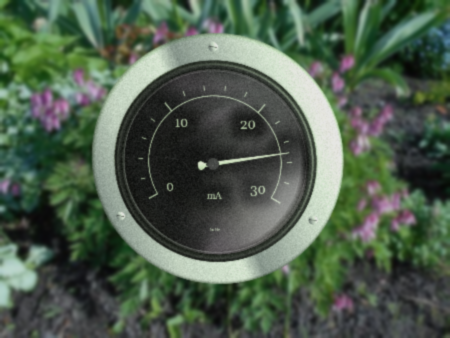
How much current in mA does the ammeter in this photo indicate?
25 mA
